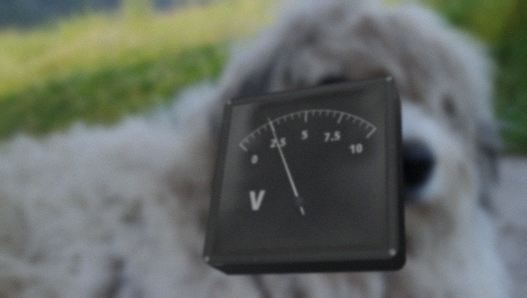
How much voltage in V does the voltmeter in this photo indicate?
2.5 V
